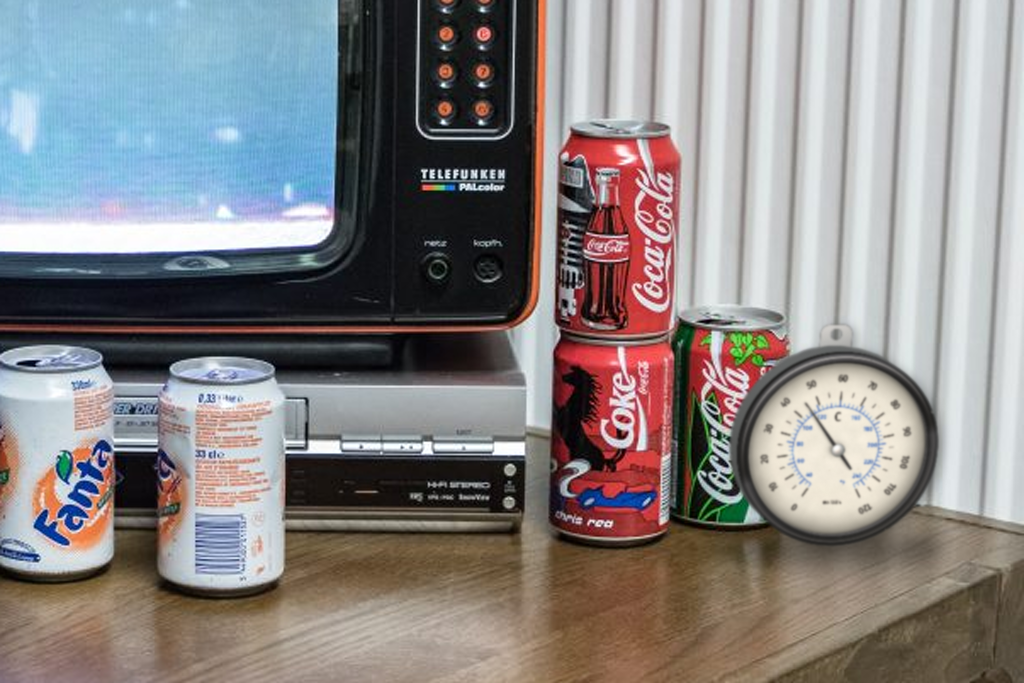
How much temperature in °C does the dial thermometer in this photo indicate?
45 °C
